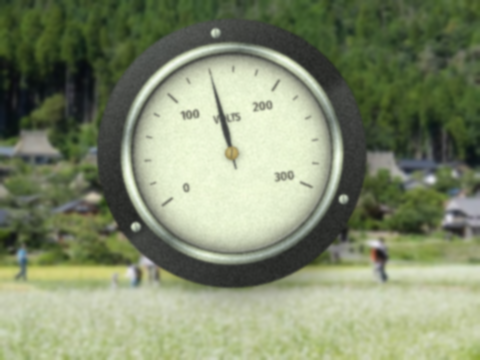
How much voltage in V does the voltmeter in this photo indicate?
140 V
